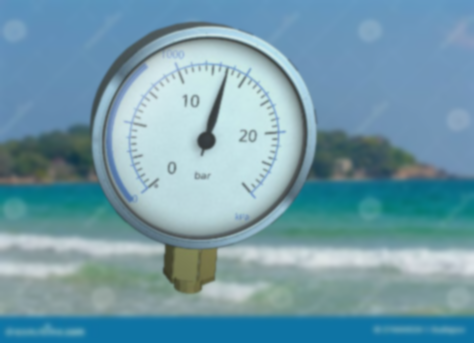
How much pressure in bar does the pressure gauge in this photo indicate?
13.5 bar
